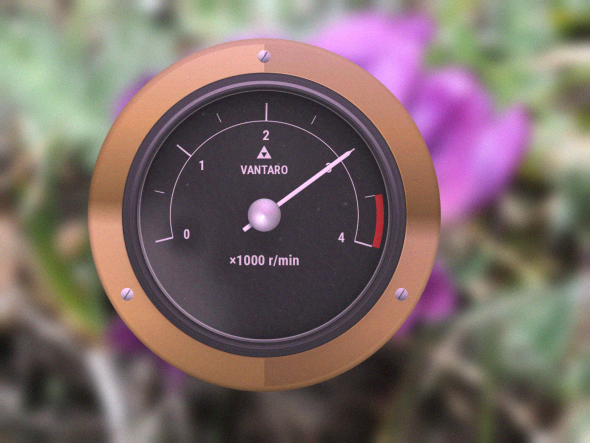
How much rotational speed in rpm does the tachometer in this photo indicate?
3000 rpm
